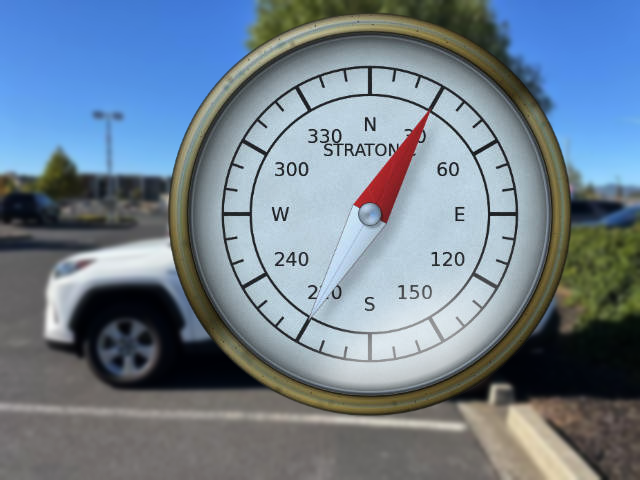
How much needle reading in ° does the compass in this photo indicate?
30 °
